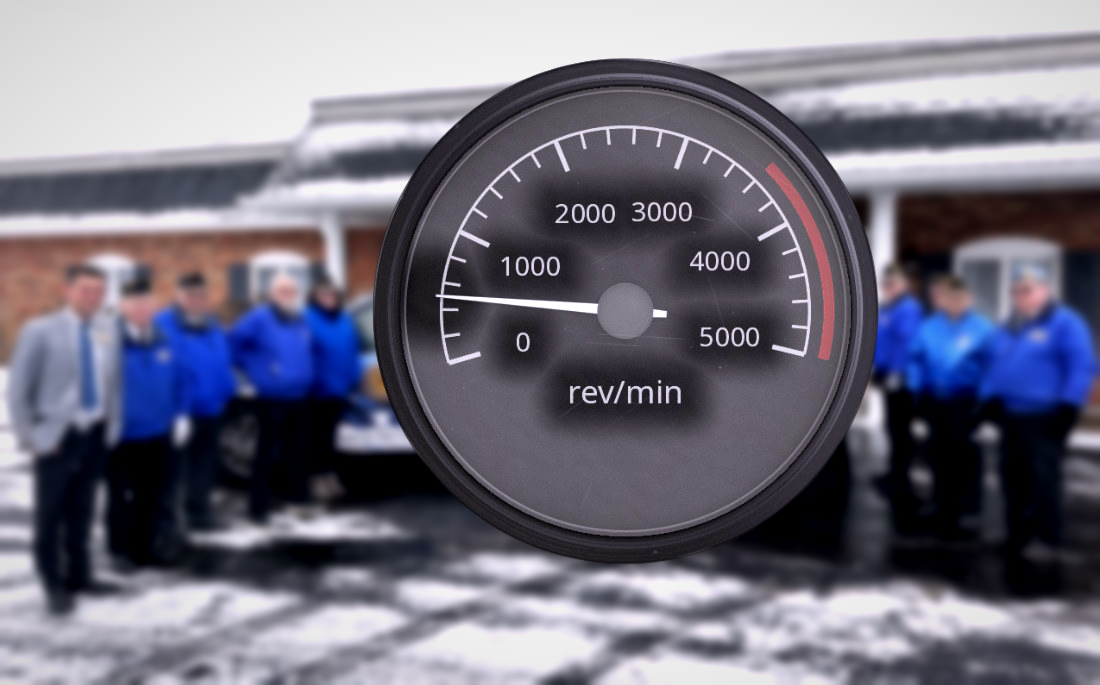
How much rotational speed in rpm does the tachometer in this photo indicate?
500 rpm
